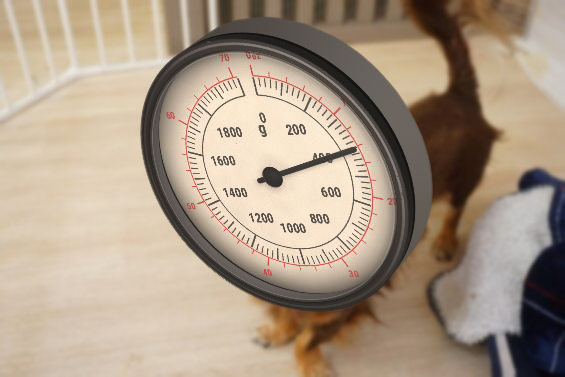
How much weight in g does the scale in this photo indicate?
400 g
